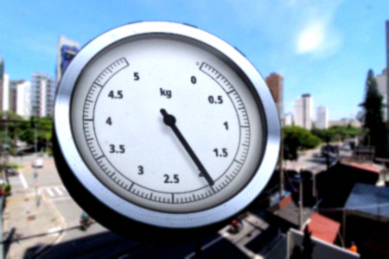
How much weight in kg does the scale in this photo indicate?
2 kg
